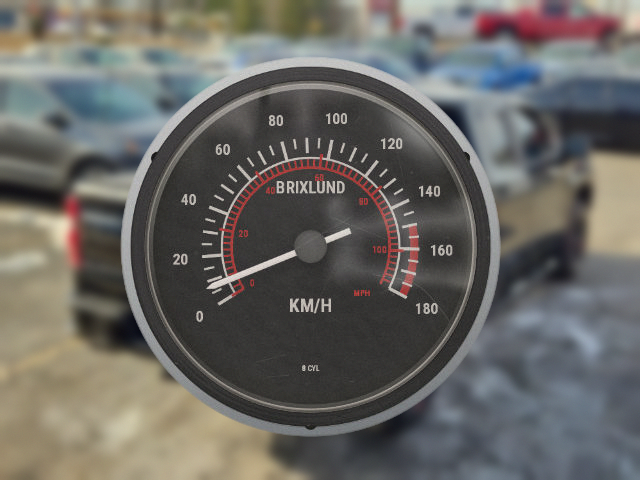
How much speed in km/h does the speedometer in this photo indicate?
7.5 km/h
